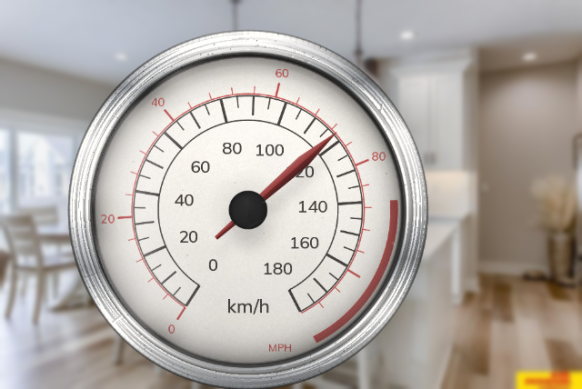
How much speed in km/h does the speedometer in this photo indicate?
117.5 km/h
